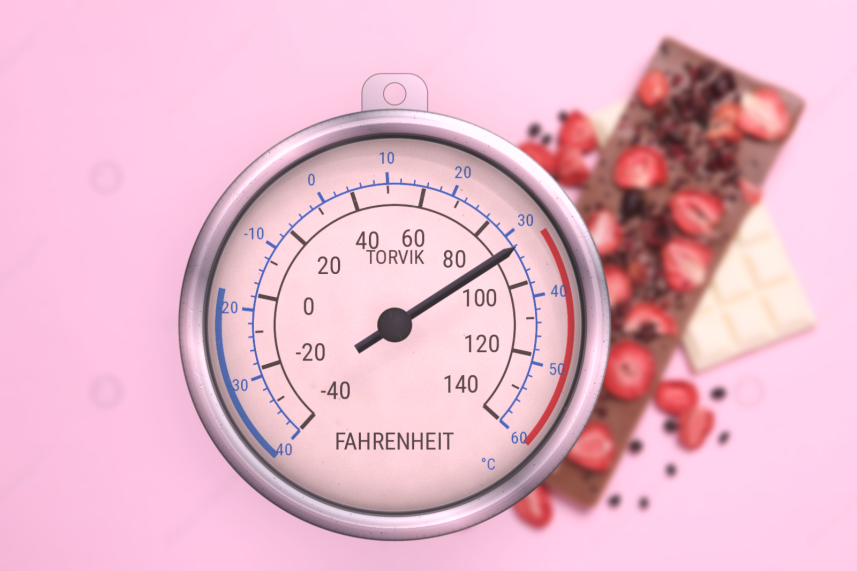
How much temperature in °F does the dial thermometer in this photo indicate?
90 °F
